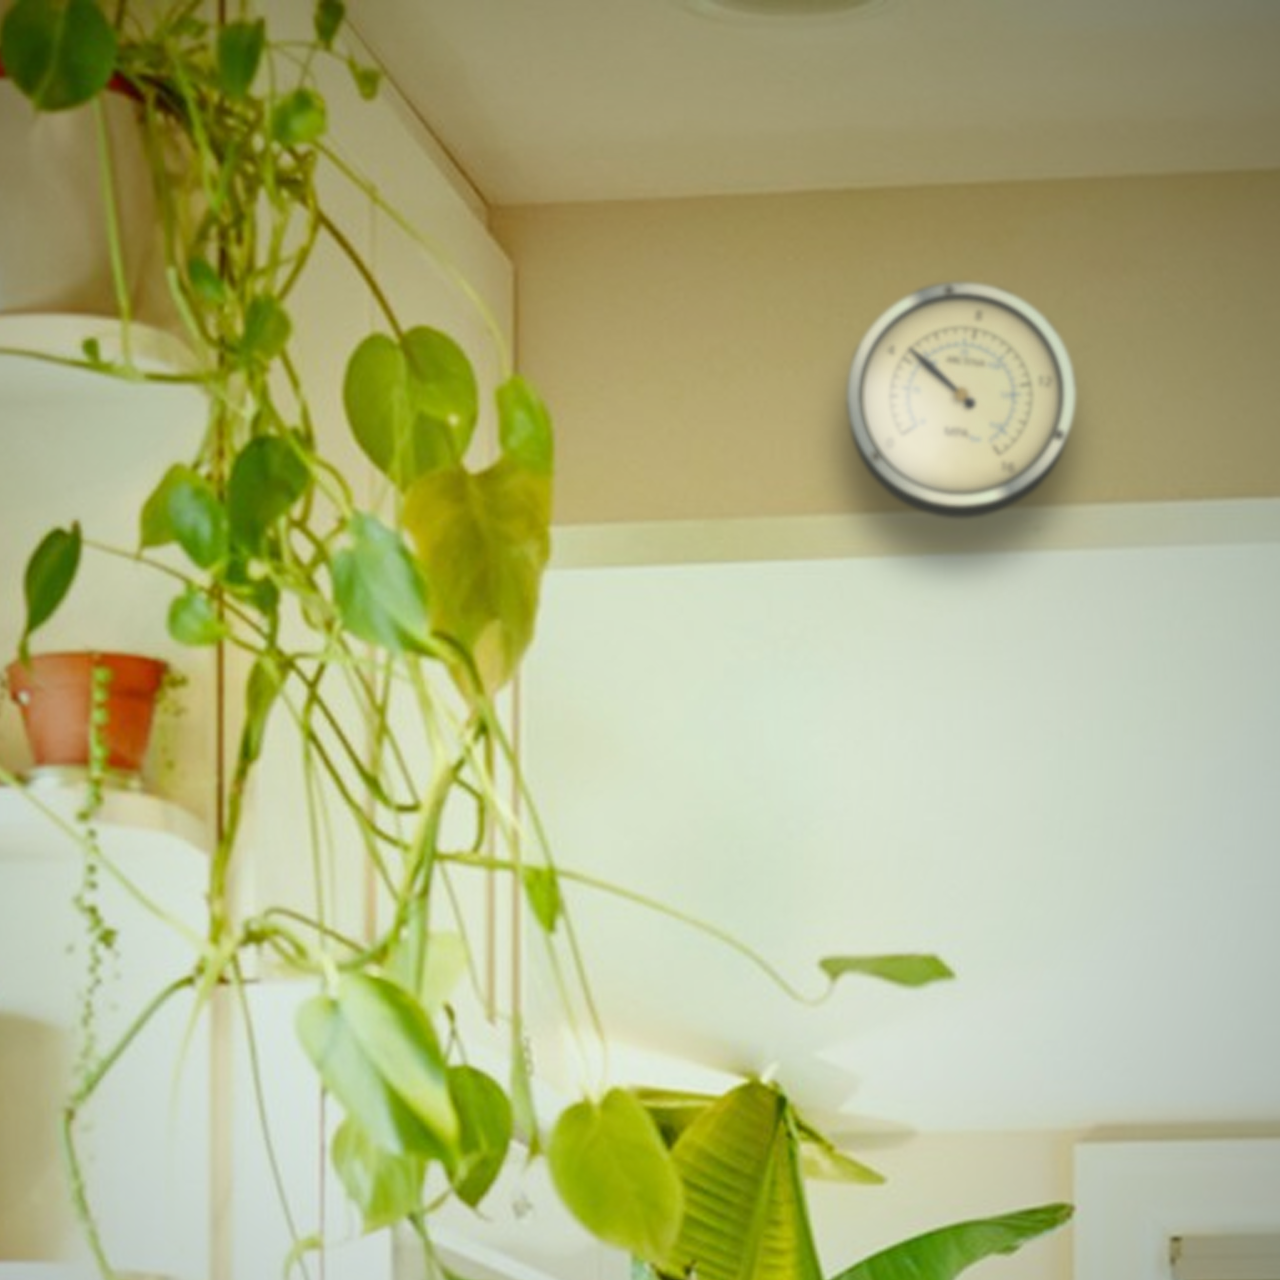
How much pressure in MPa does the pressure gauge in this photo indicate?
4.5 MPa
